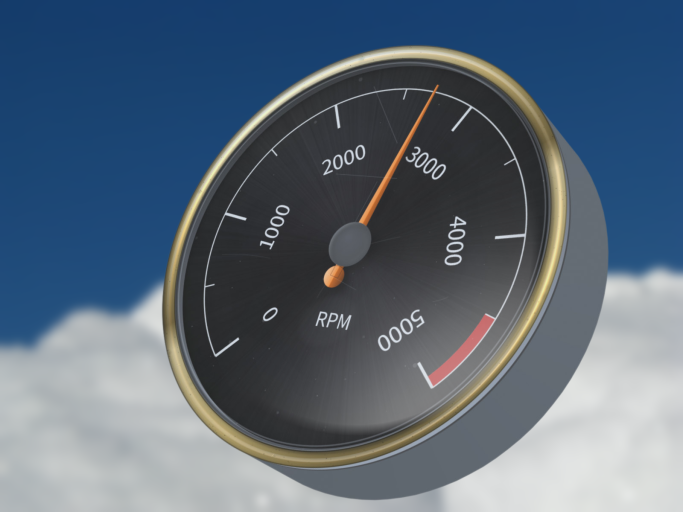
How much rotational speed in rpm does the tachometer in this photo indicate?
2750 rpm
